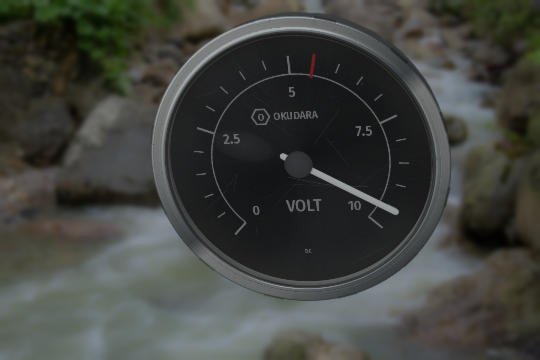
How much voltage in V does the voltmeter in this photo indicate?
9.5 V
